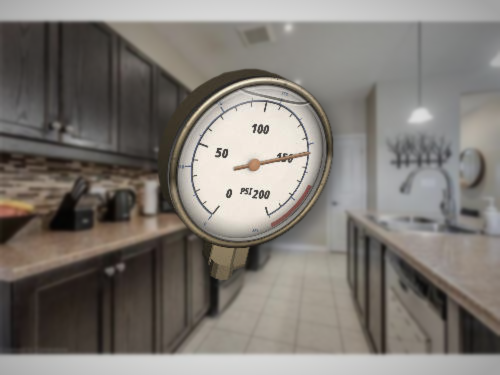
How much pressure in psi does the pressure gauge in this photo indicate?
150 psi
